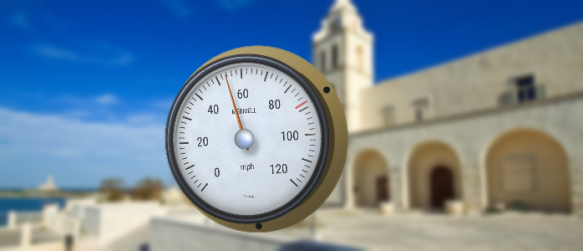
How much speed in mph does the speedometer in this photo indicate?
54 mph
